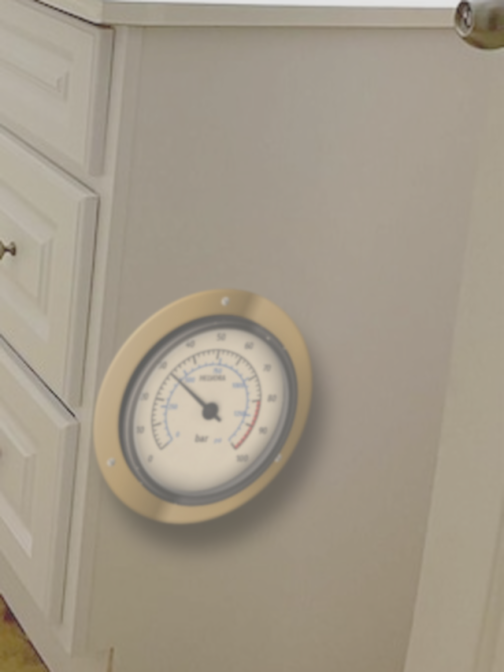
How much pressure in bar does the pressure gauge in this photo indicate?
30 bar
